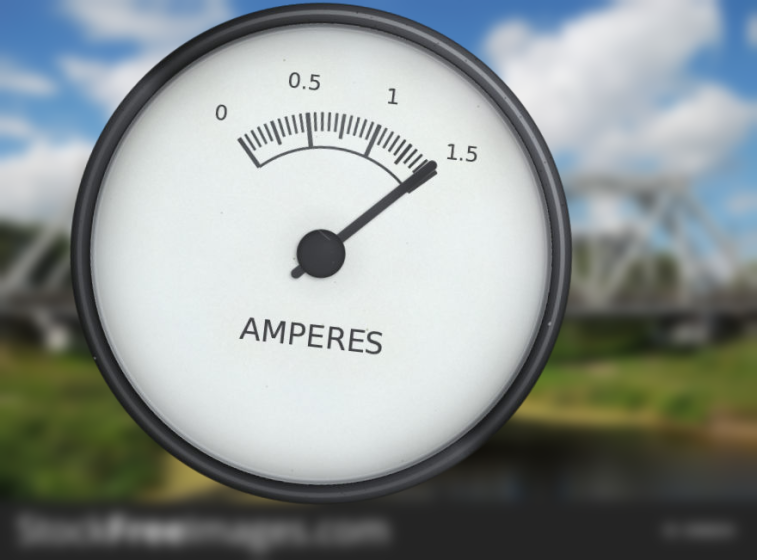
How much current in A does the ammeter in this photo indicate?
1.45 A
